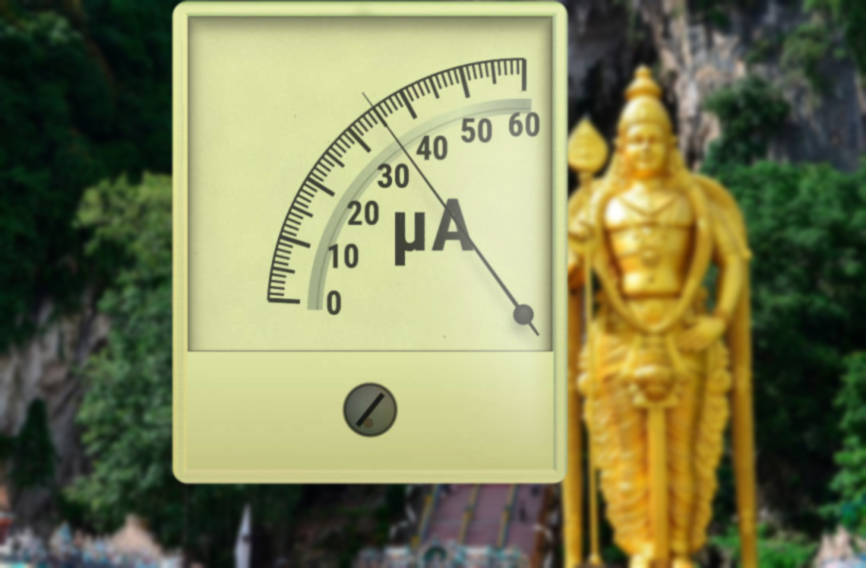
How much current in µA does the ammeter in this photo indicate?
35 µA
